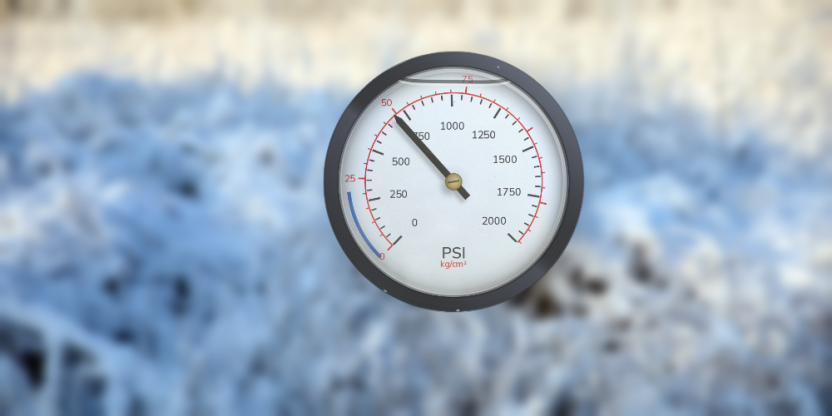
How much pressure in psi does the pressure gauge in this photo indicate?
700 psi
